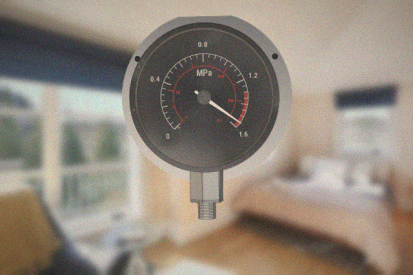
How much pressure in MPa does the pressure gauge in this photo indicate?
1.55 MPa
